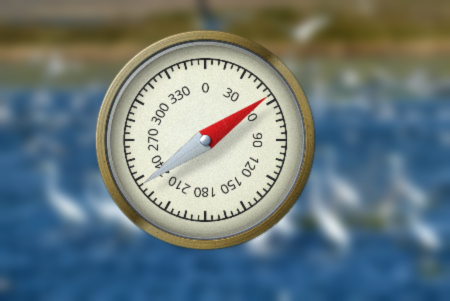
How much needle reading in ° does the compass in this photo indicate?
55 °
